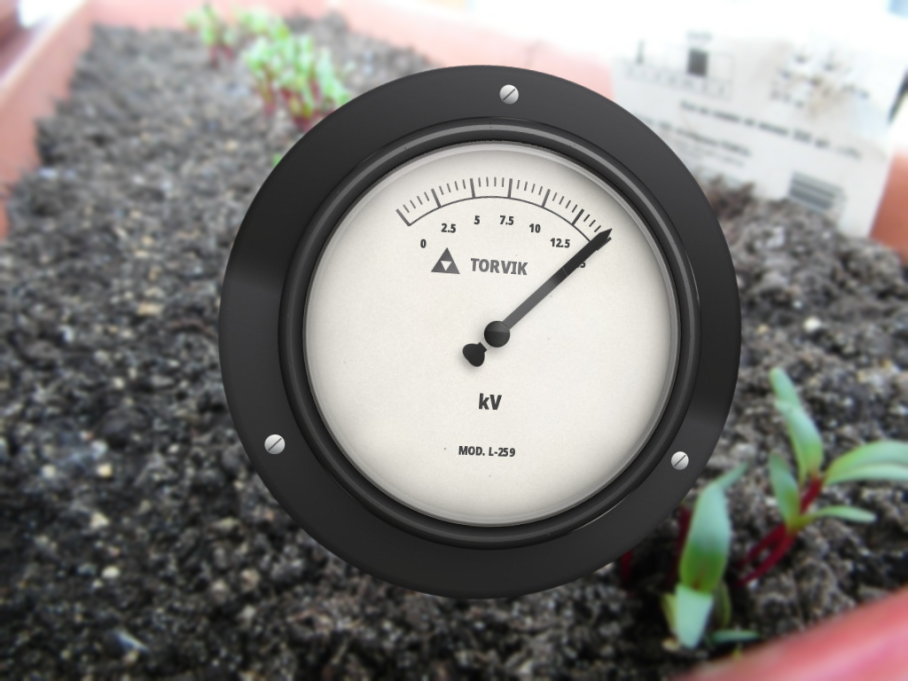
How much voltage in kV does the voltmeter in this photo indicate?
14.5 kV
